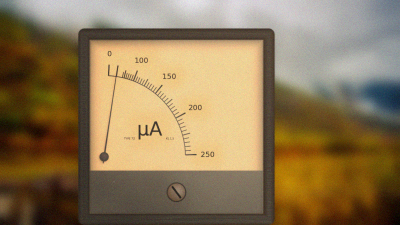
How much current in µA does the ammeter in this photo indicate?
50 µA
